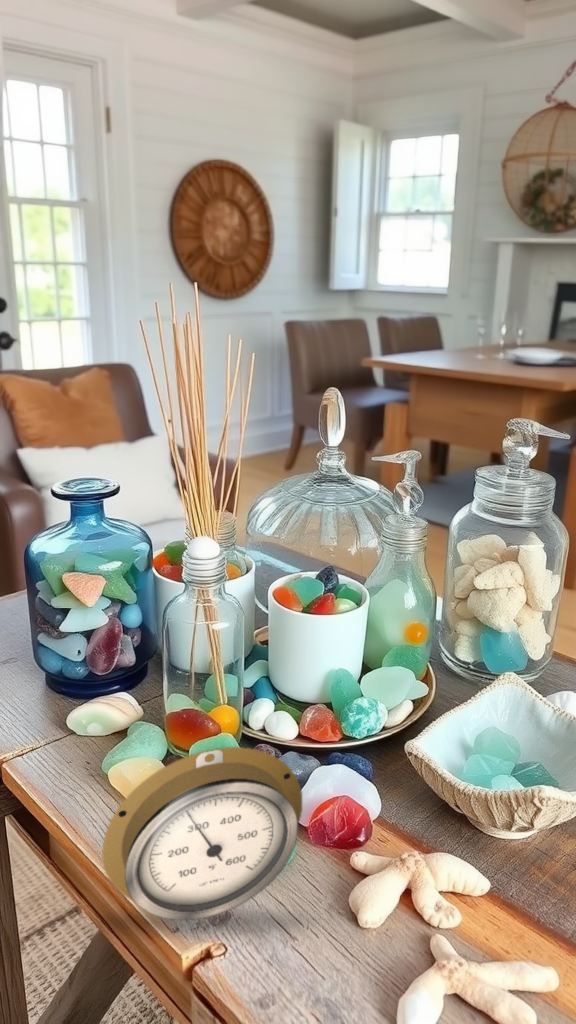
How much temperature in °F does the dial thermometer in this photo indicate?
300 °F
